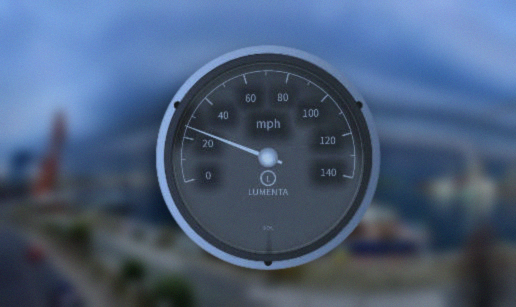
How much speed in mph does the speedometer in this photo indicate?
25 mph
